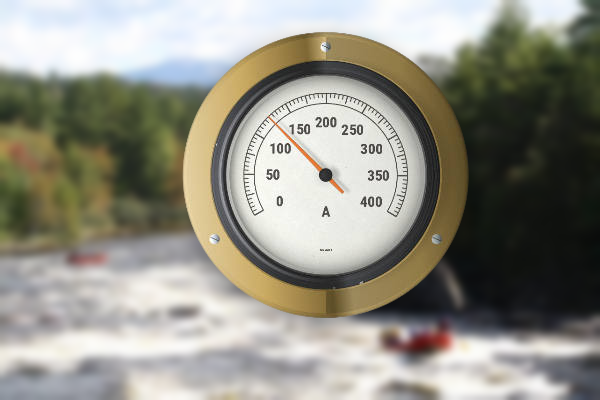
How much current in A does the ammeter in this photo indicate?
125 A
